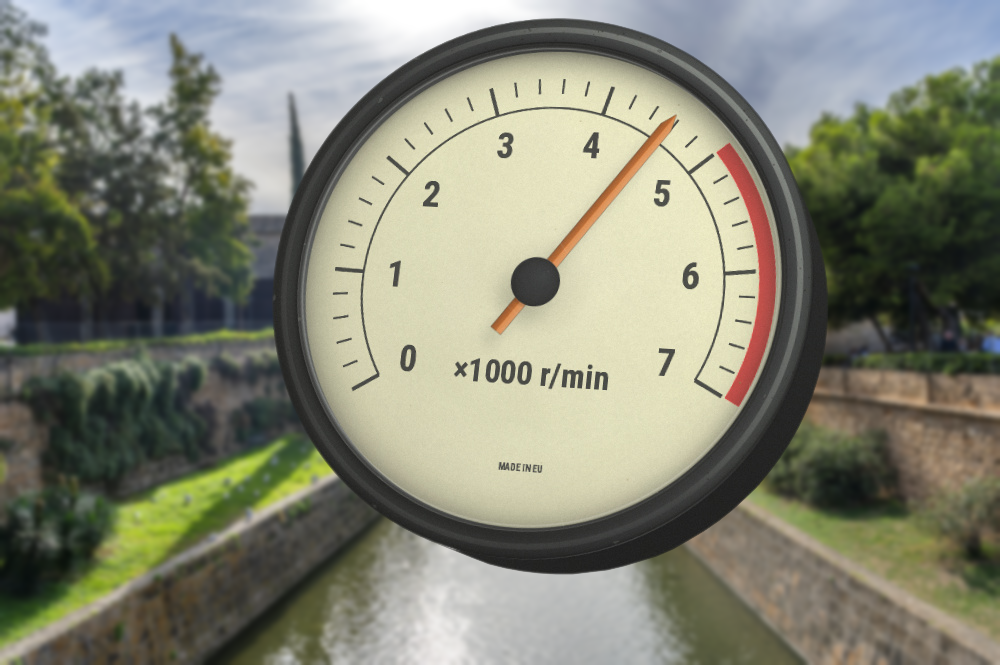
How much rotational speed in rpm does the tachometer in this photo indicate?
4600 rpm
